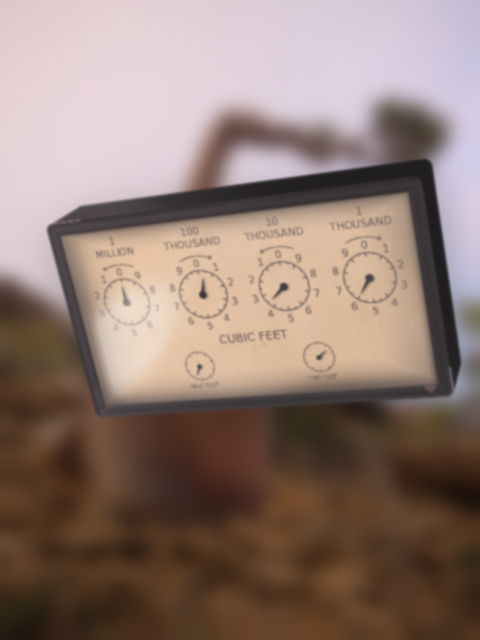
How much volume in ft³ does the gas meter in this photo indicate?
3600 ft³
